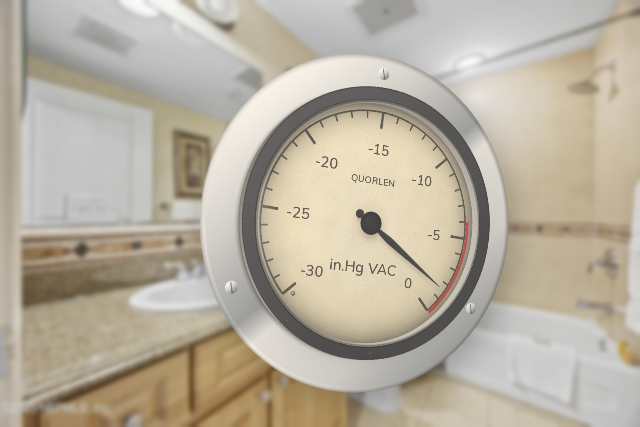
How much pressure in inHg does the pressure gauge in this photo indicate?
-1.5 inHg
